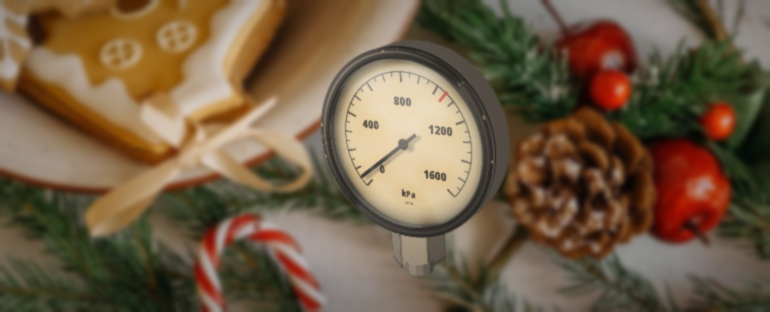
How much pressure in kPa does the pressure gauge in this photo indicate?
50 kPa
